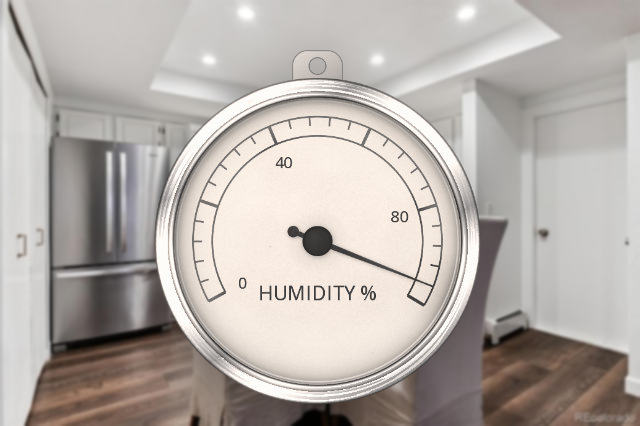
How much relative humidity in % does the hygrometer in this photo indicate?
96 %
